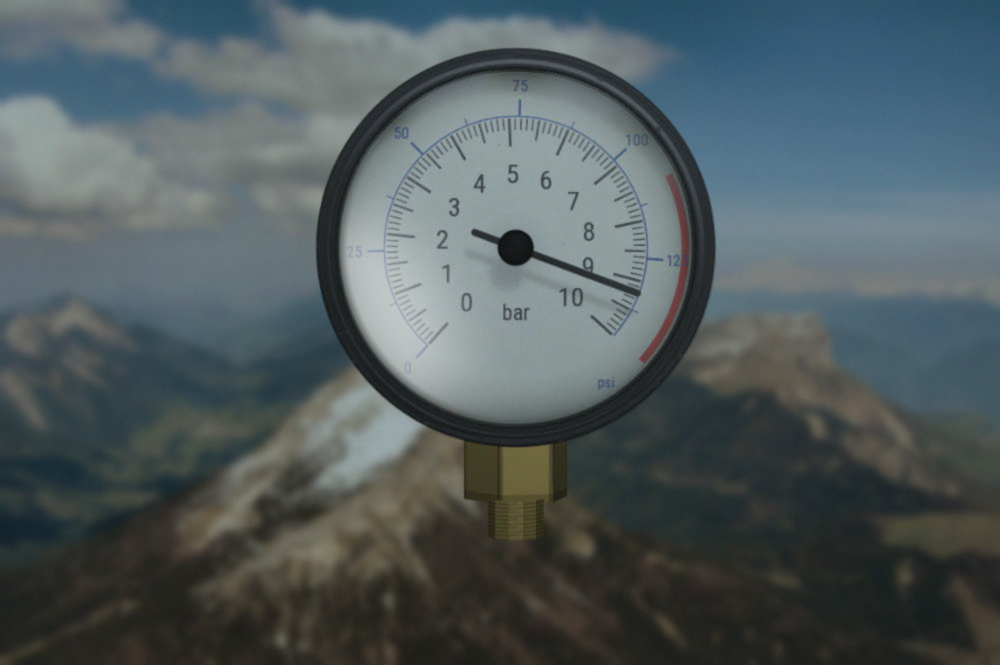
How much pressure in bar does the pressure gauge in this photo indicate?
9.2 bar
